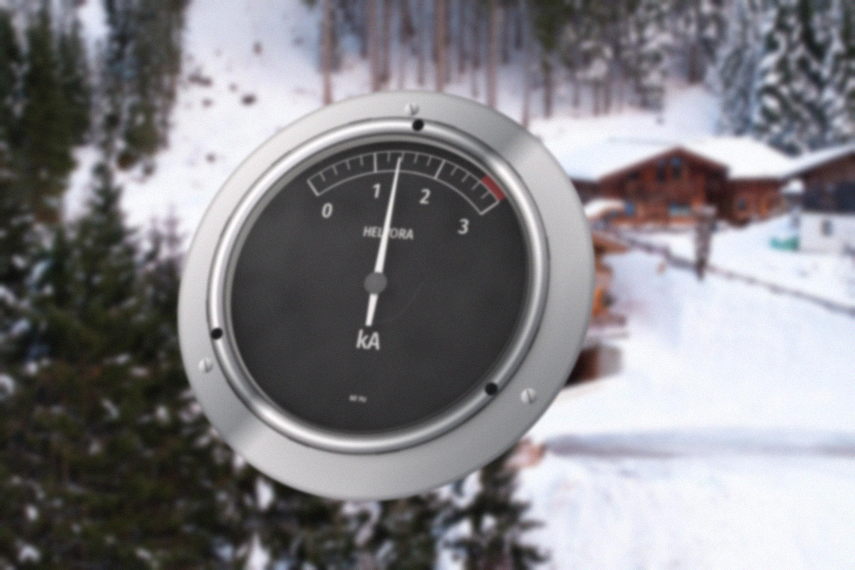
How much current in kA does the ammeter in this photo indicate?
1.4 kA
